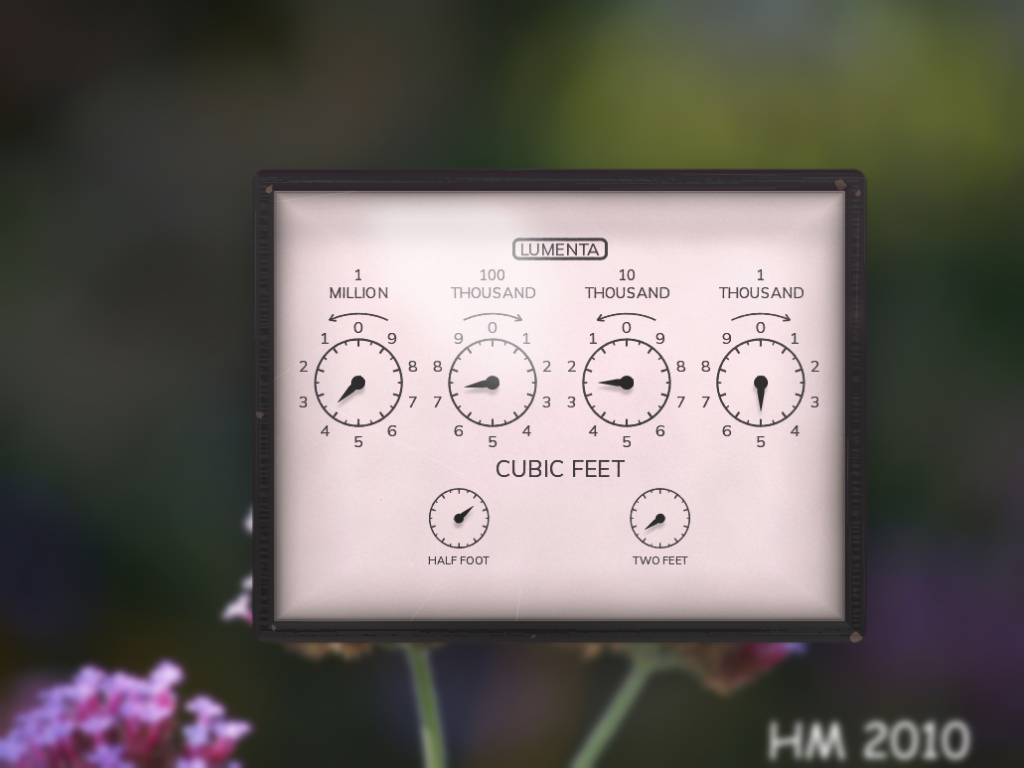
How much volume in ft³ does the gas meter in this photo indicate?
372500 ft³
